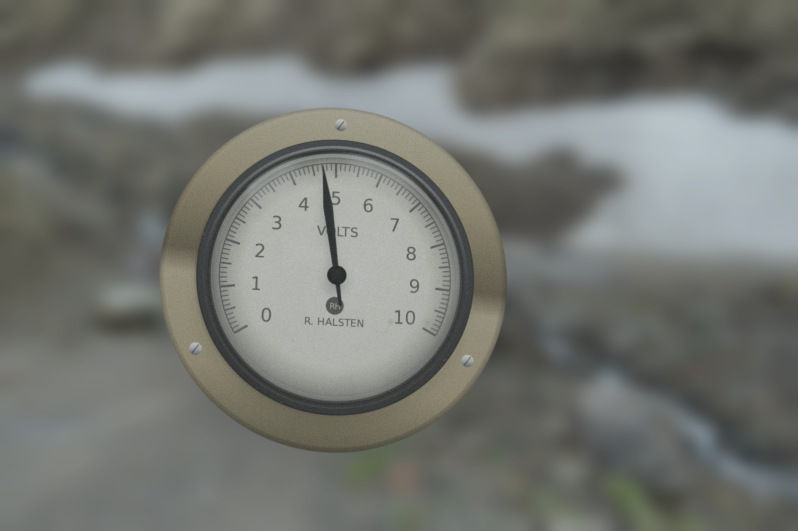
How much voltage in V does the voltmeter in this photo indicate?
4.7 V
